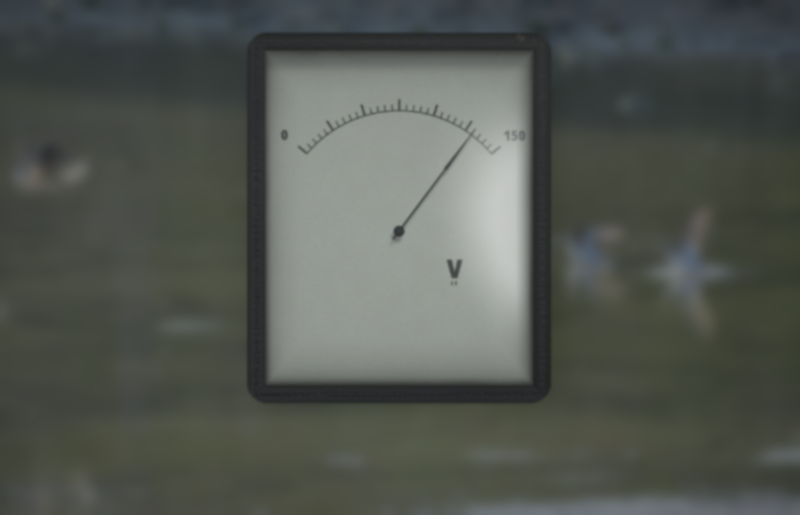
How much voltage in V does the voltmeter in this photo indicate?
130 V
